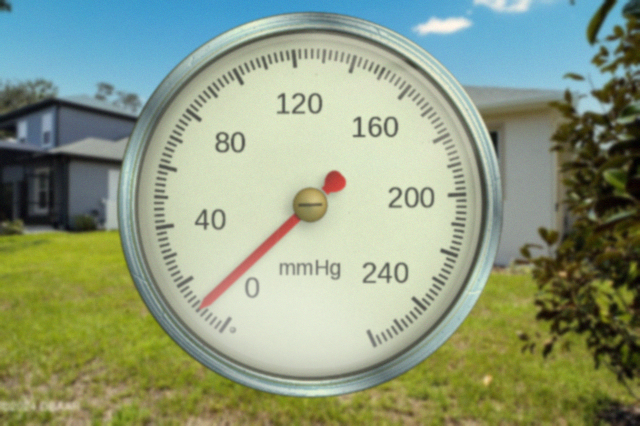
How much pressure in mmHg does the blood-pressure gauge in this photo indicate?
10 mmHg
